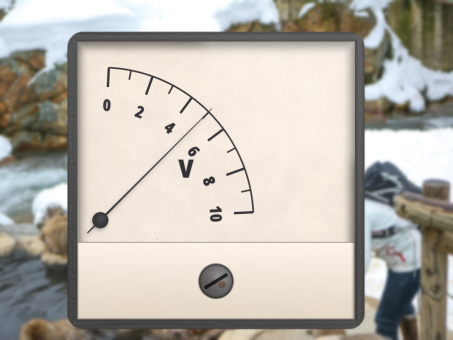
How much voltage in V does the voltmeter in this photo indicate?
5 V
